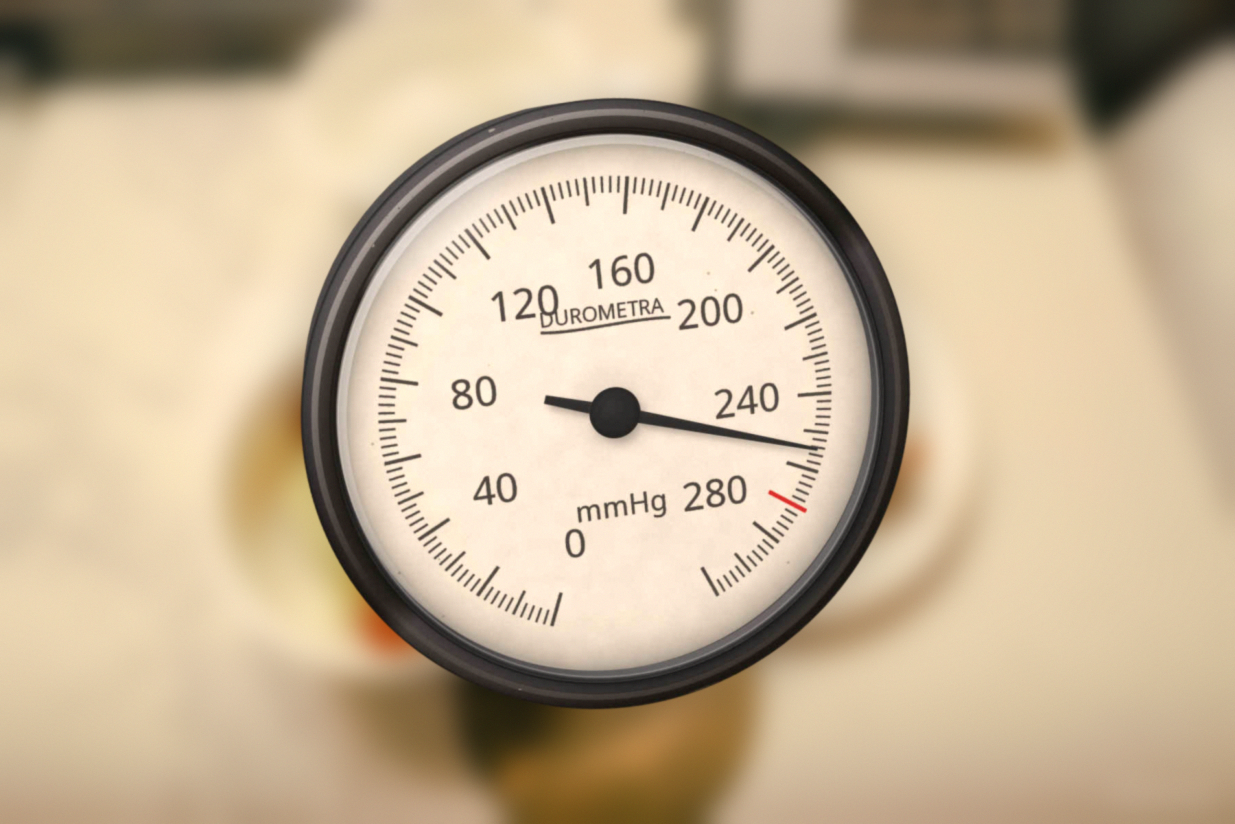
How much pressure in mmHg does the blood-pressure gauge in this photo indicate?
254 mmHg
